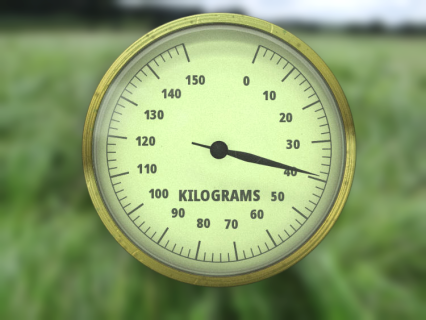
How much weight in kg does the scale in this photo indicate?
39 kg
